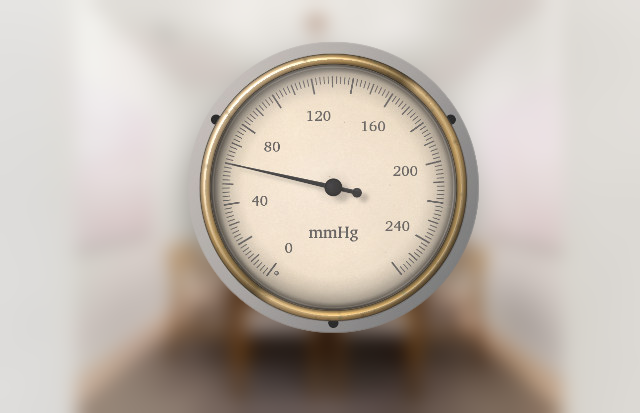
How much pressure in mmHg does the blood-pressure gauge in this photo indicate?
60 mmHg
